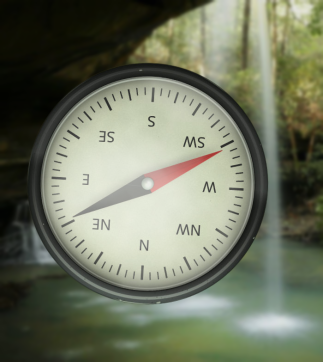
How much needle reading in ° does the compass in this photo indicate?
242.5 °
